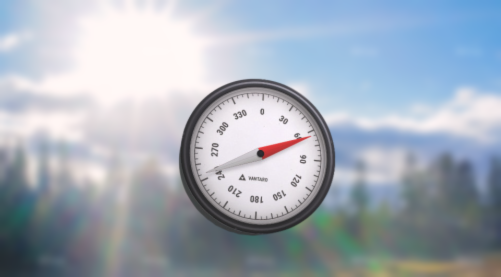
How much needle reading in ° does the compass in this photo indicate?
65 °
